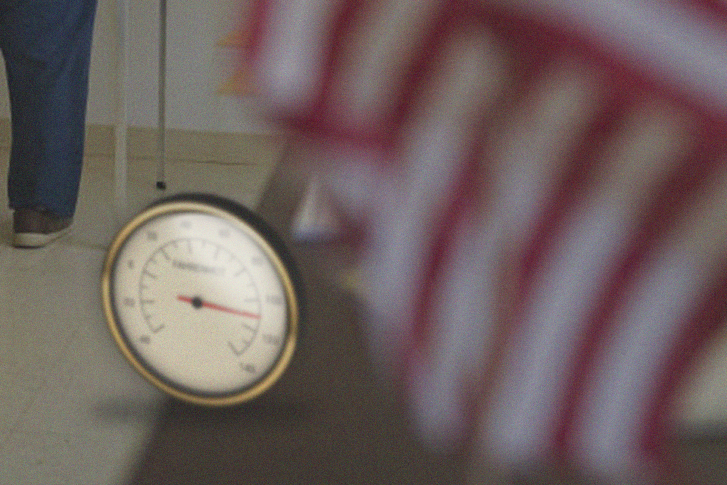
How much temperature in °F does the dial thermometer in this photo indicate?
110 °F
